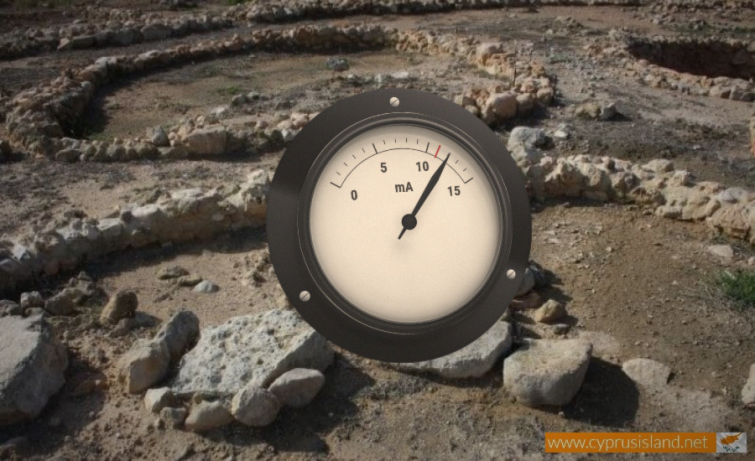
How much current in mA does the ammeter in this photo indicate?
12 mA
